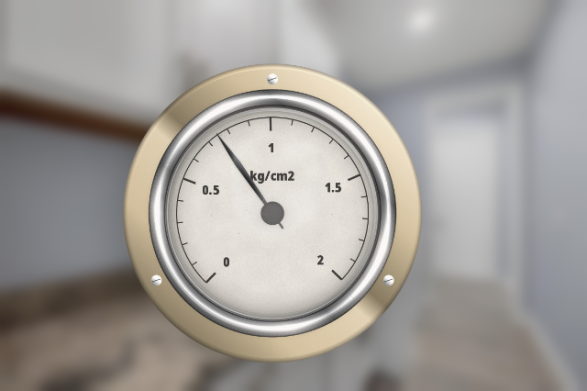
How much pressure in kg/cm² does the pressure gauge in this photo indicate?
0.75 kg/cm²
